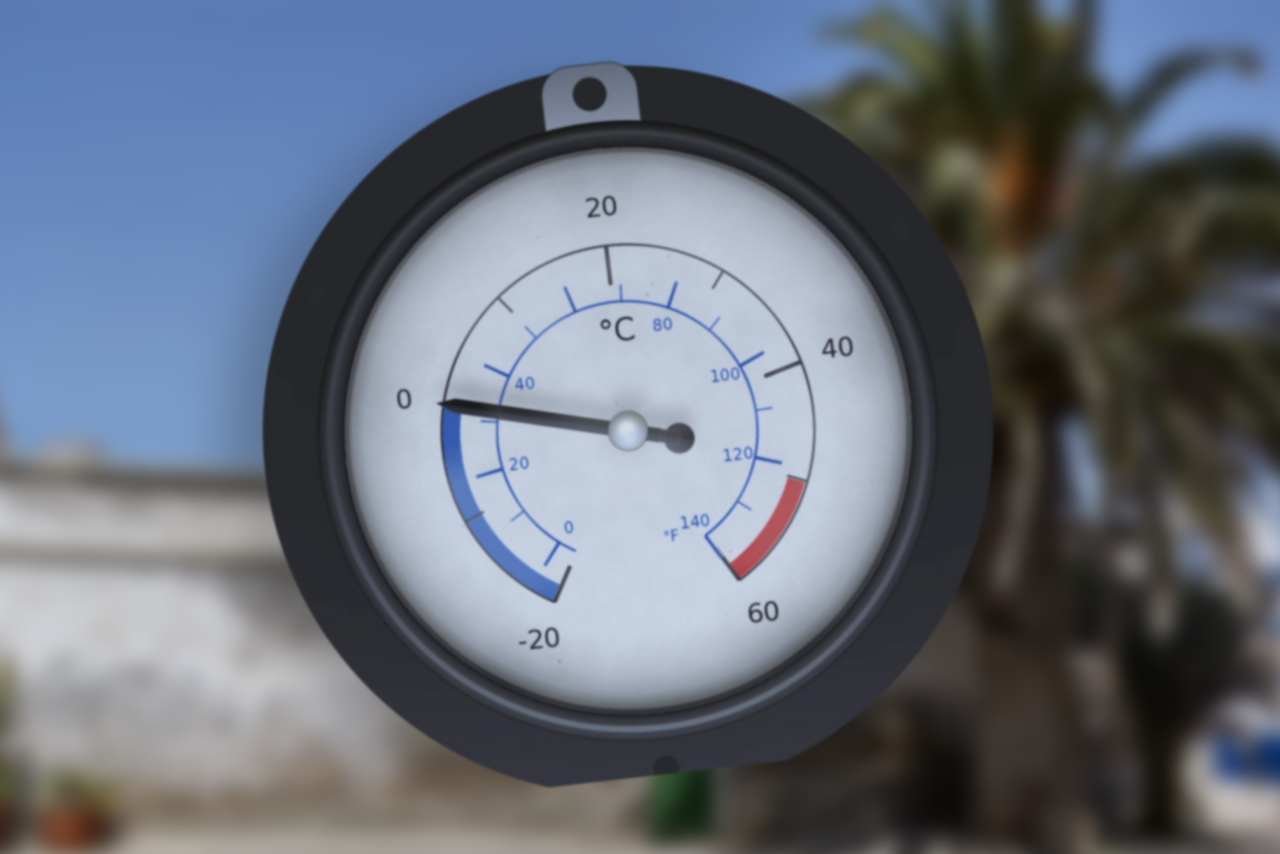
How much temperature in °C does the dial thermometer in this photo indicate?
0 °C
